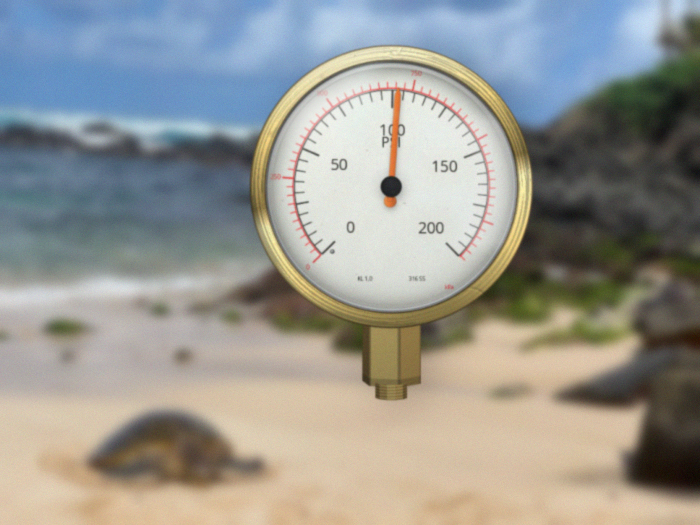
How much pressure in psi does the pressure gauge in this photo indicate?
102.5 psi
